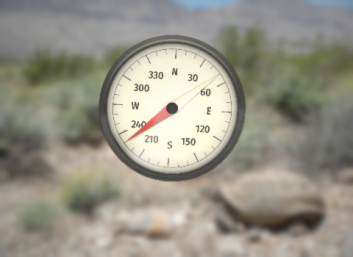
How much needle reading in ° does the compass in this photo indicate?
230 °
